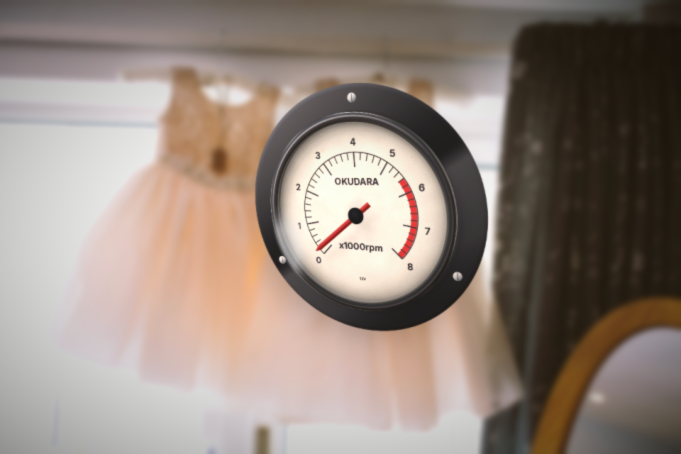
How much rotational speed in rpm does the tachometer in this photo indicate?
200 rpm
